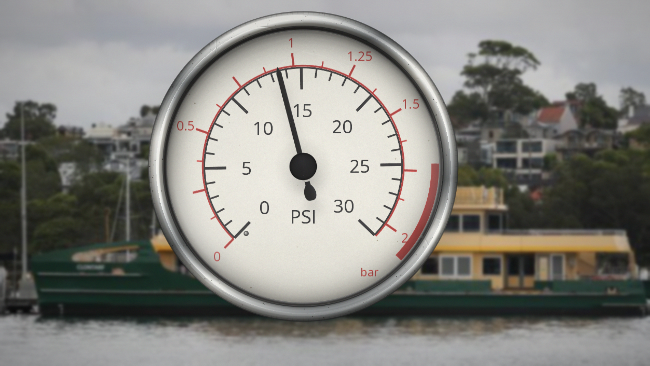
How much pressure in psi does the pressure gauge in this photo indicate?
13.5 psi
